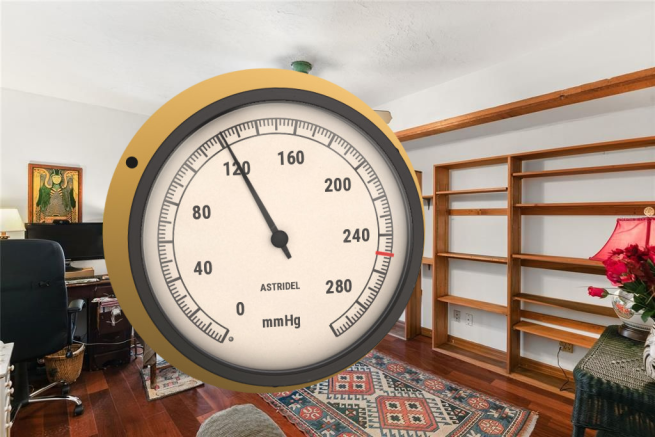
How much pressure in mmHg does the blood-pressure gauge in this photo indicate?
122 mmHg
